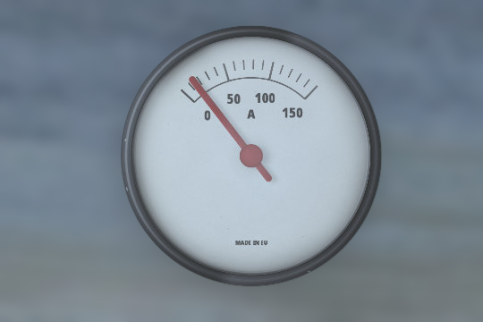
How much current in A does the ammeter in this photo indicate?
15 A
